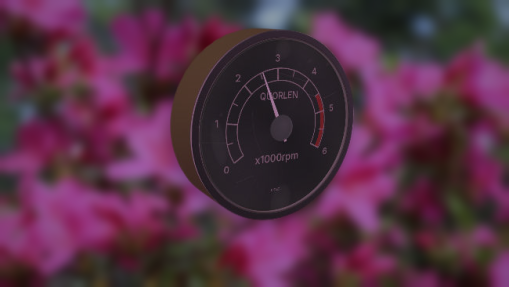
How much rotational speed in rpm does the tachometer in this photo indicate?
2500 rpm
